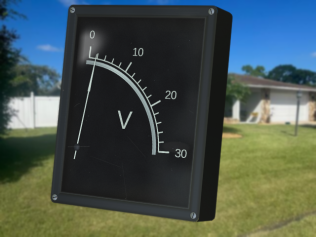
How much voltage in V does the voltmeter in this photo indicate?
2 V
